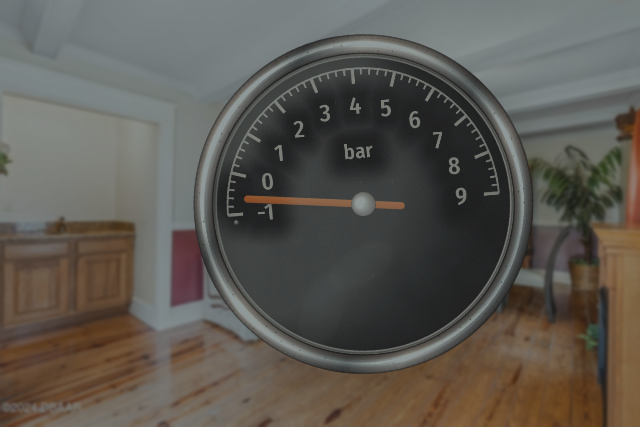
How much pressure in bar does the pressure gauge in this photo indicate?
-0.6 bar
